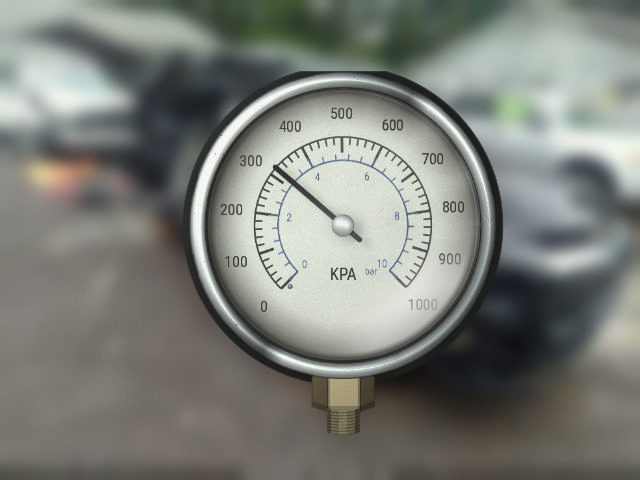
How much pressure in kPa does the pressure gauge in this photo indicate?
320 kPa
